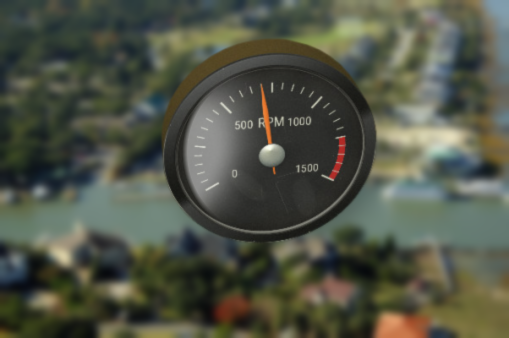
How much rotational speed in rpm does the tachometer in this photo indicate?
700 rpm
